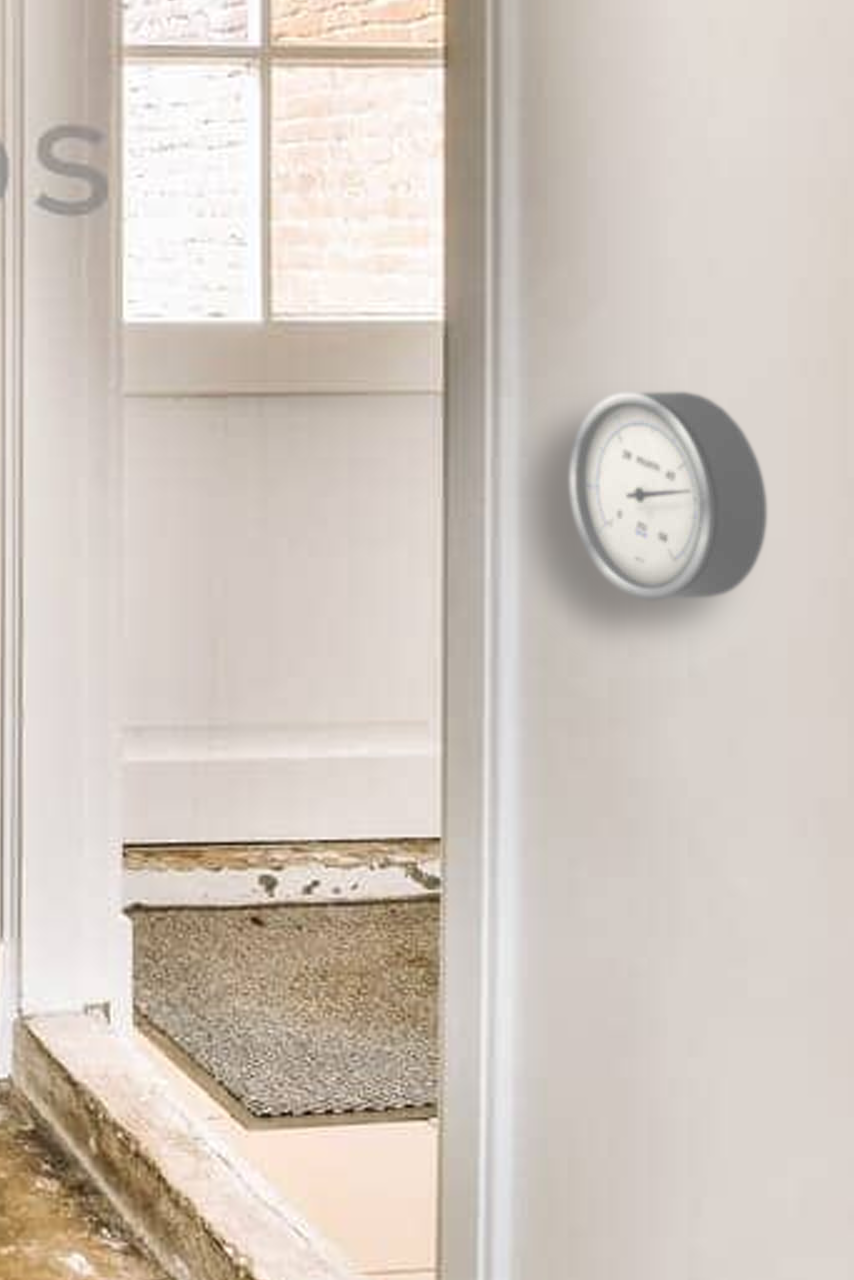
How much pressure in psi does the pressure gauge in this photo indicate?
45 psi
